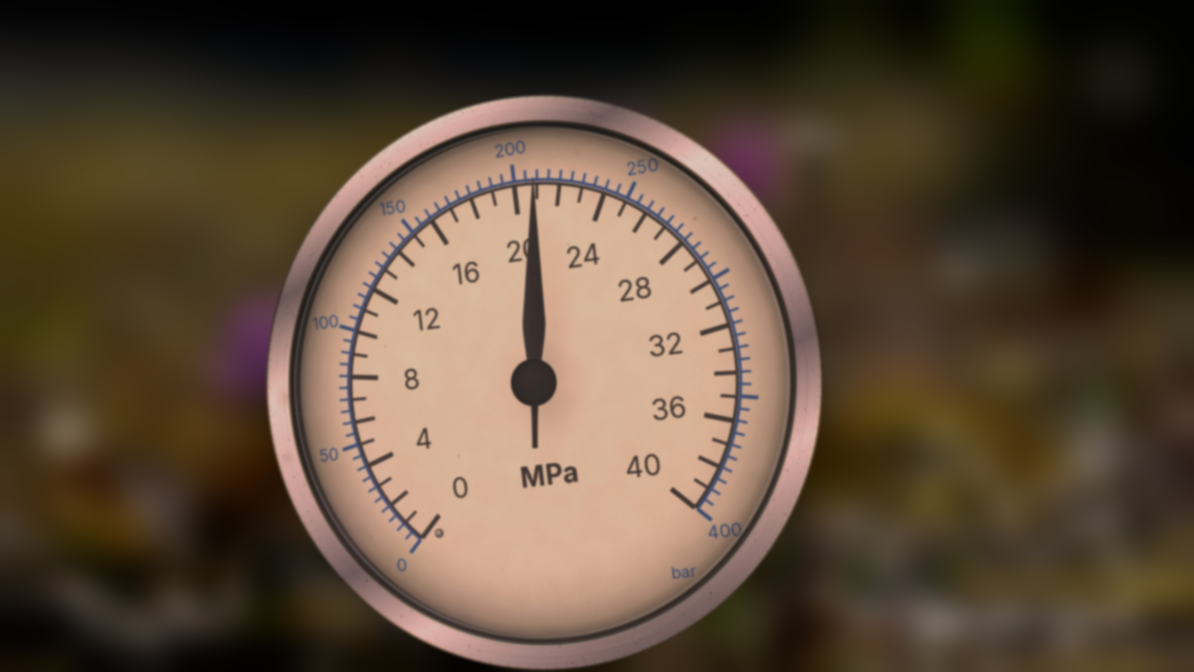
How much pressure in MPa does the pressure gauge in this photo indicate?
21 MPa
